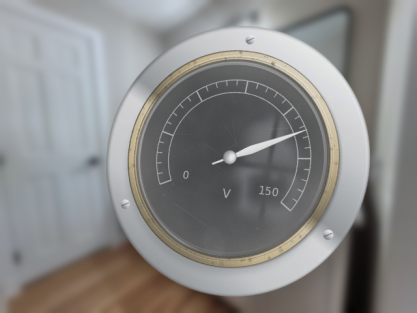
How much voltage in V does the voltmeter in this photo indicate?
112.5 V
